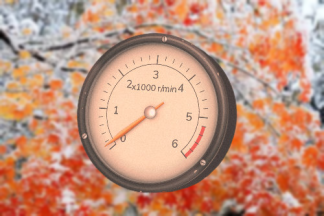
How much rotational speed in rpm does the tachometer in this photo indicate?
100 rpm
